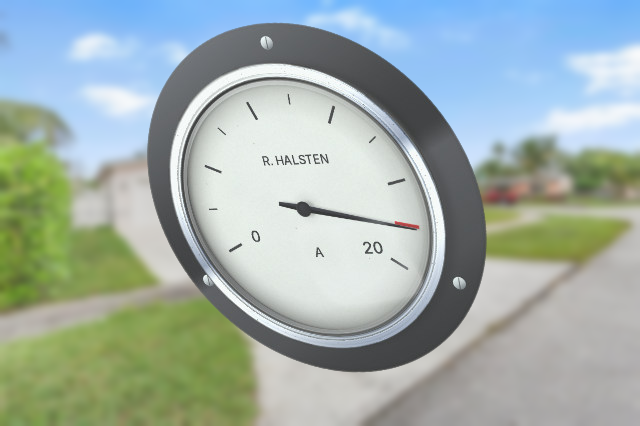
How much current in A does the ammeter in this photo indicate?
18 A
